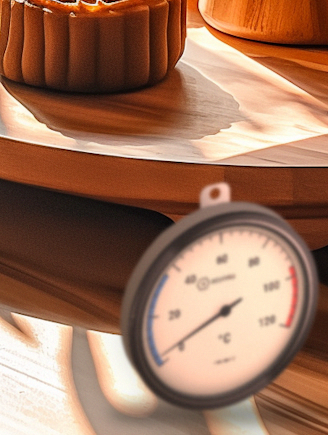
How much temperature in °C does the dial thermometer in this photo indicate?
4 °C
